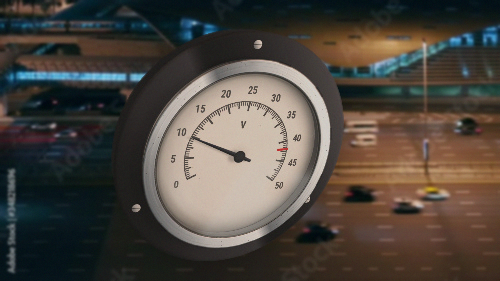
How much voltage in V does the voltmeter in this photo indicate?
10 V
